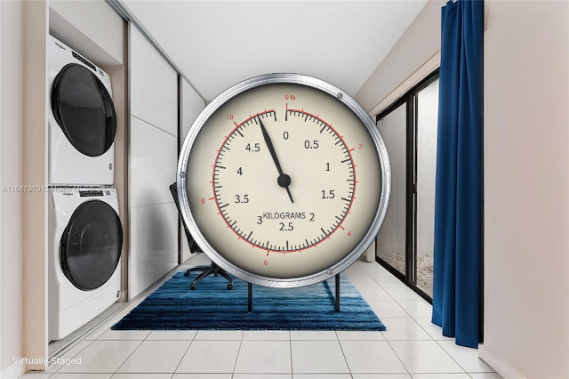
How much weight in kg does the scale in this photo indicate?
4.8 kg
